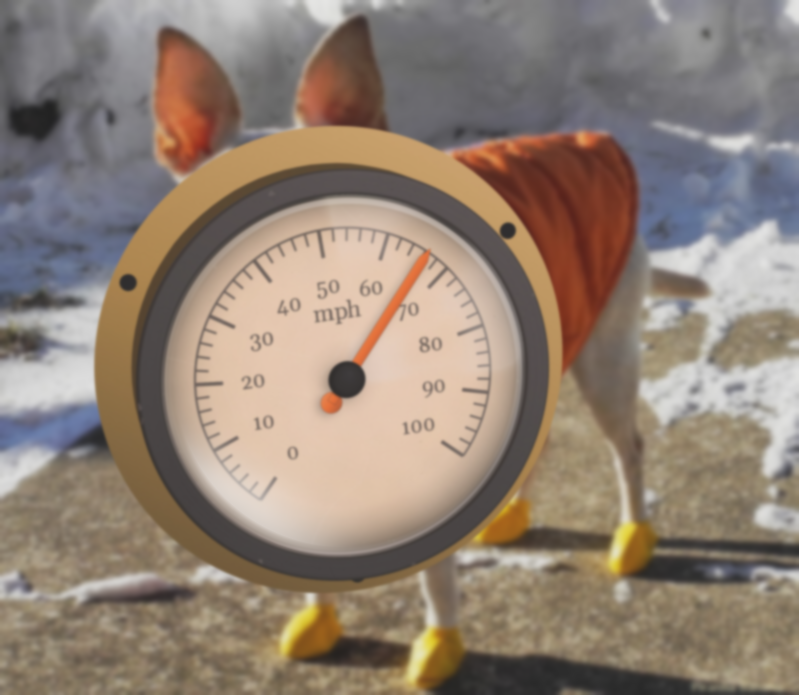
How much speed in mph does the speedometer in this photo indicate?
66 mph
